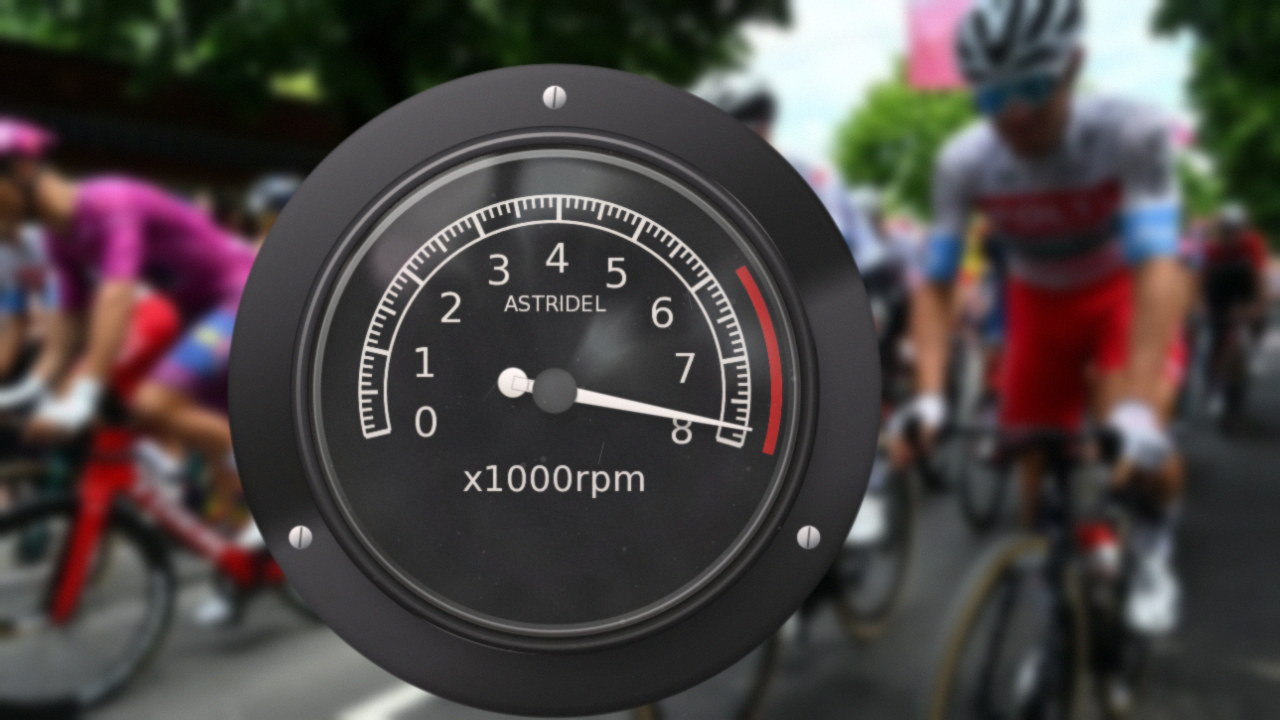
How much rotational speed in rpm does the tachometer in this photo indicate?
7800 rpm
